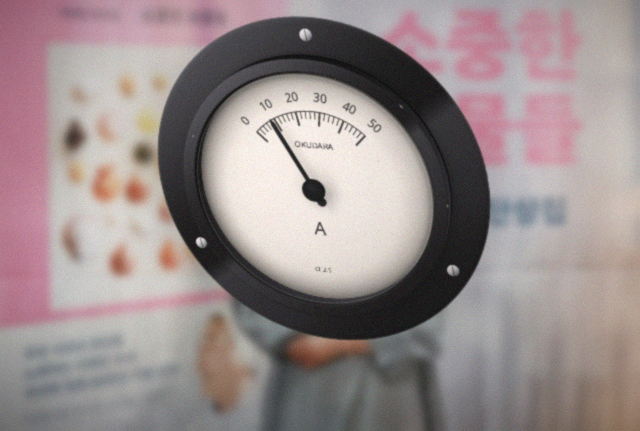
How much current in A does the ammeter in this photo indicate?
10 A
